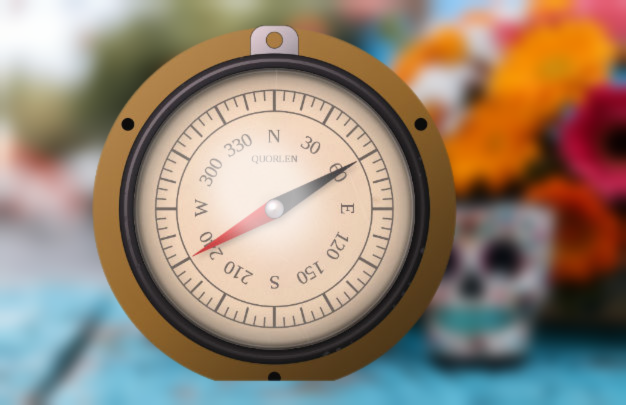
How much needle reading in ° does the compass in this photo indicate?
240 °
